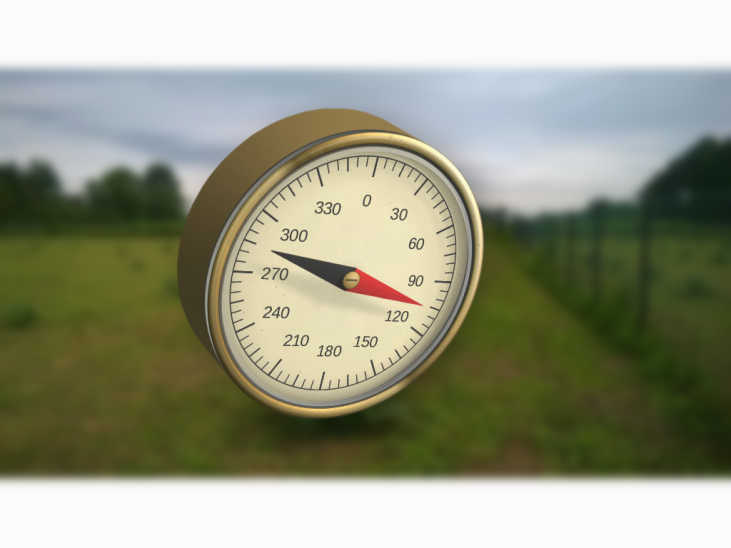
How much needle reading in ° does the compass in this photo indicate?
105 °
